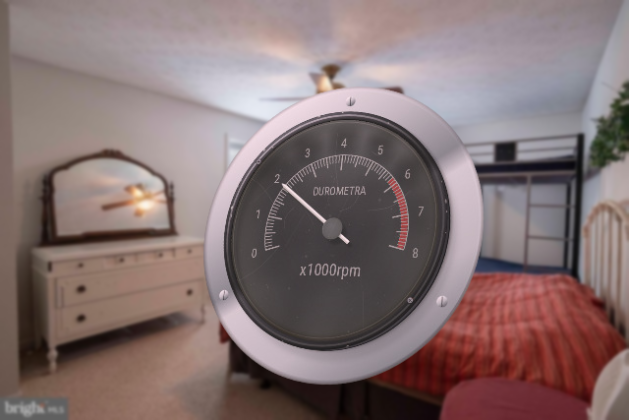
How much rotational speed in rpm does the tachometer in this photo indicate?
2000 rpm
